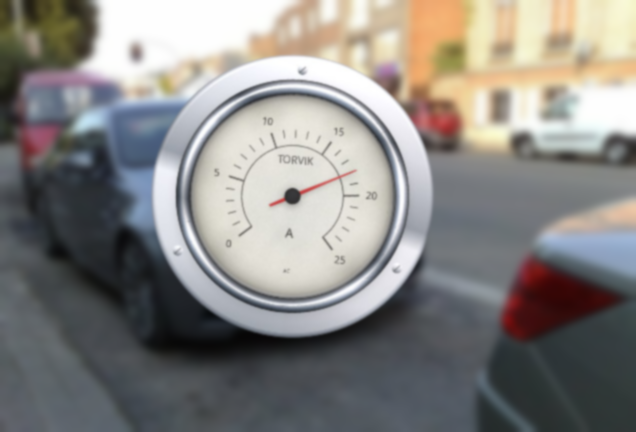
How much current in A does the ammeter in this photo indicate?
18 A
